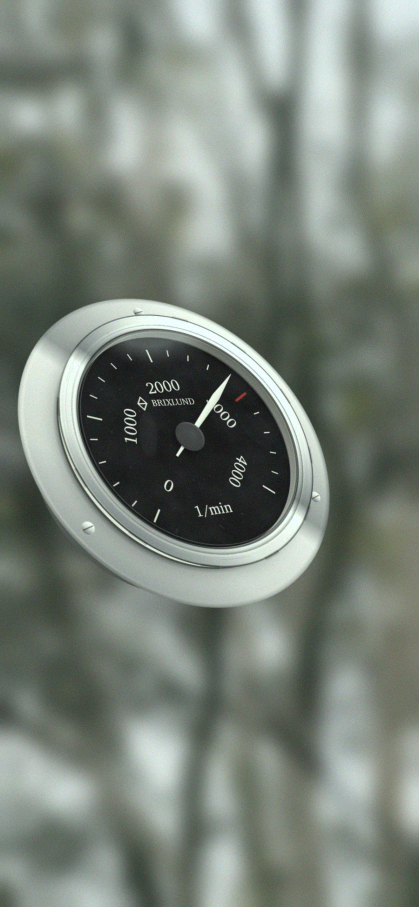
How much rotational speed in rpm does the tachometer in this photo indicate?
2800 rpm
